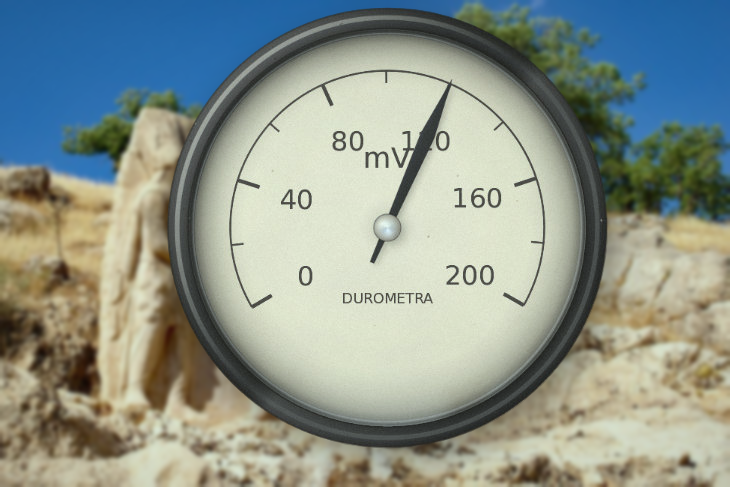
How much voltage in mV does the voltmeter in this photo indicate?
120 mV
